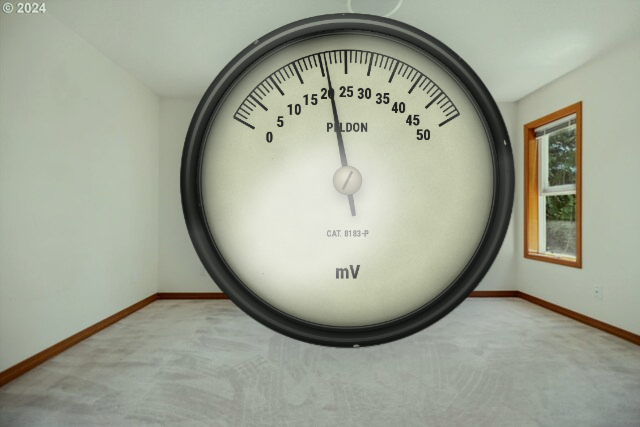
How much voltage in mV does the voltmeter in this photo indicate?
21 mV
